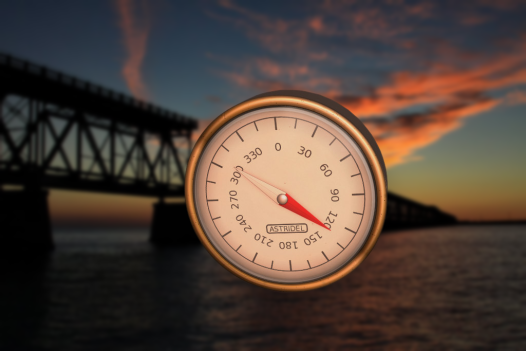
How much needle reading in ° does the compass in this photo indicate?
127.5 °
